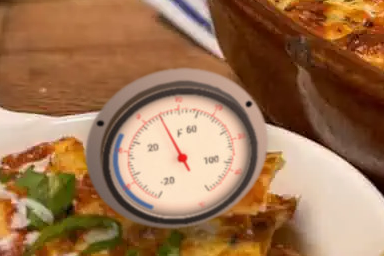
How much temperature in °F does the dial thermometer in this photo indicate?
40 °F
